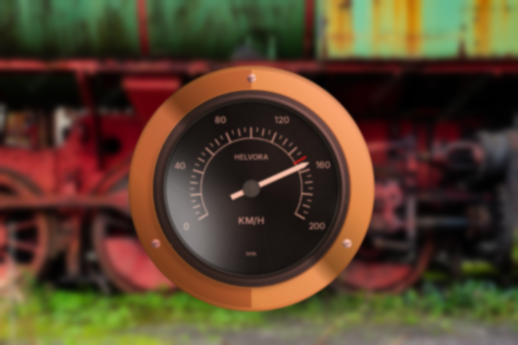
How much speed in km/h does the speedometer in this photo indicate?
155 km/h
